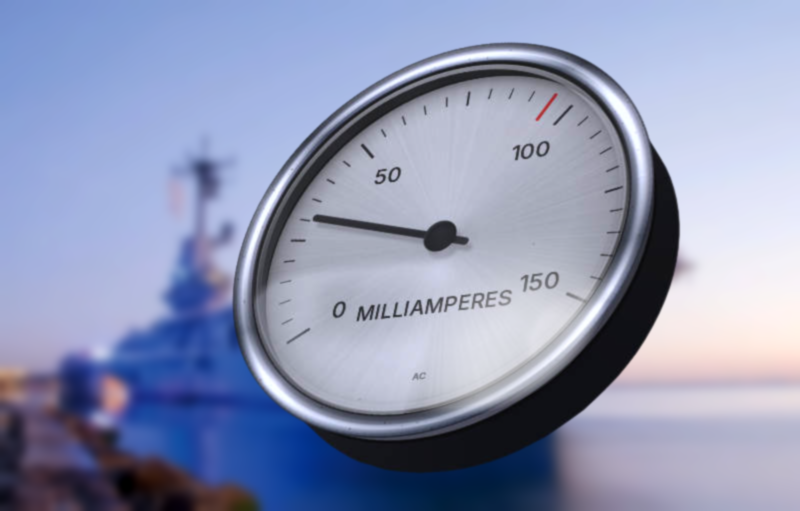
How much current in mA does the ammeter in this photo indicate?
30 mA
